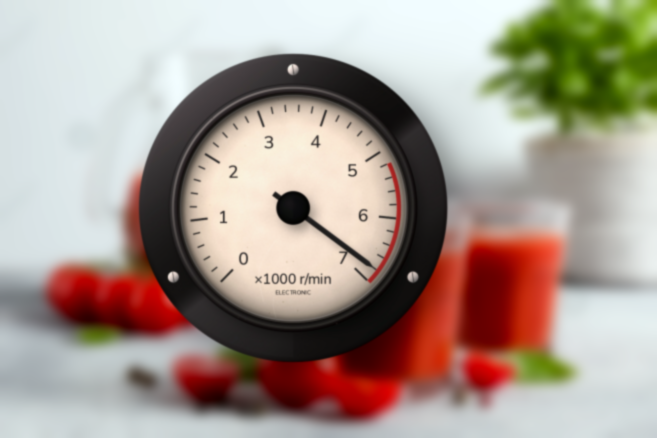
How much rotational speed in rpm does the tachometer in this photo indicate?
6800 rpm
